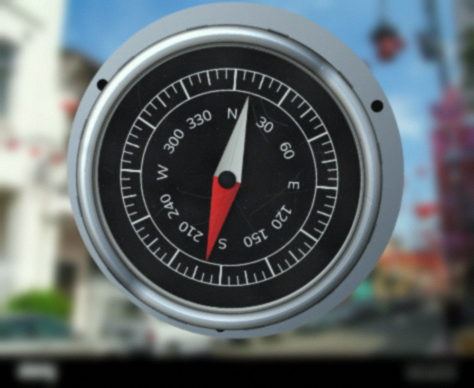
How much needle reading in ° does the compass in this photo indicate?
190 °
